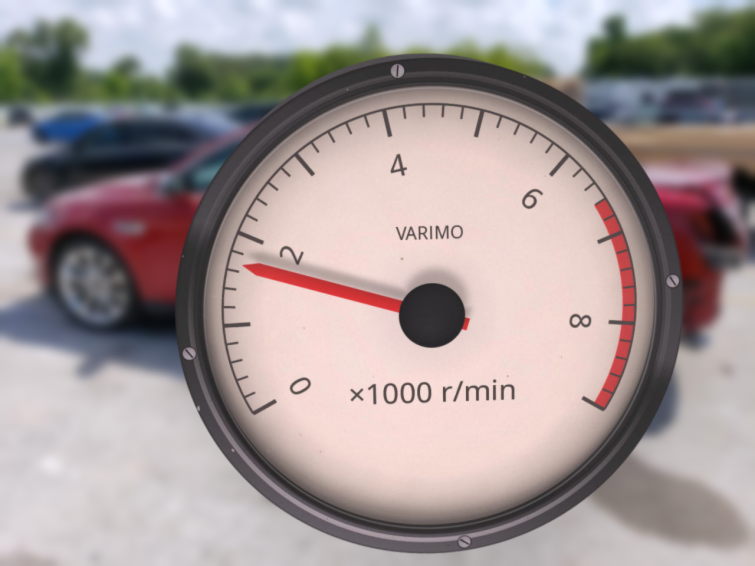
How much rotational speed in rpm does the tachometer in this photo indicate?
1700 rpm
